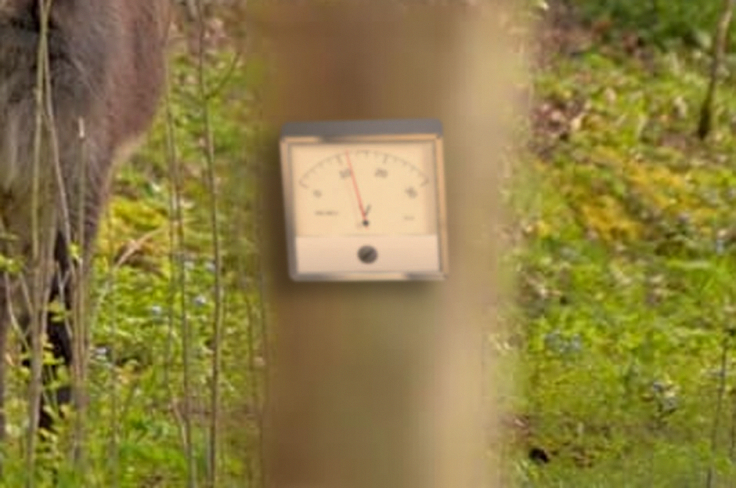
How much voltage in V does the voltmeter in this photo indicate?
12 V
